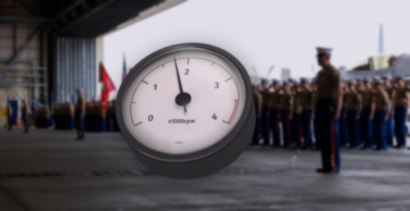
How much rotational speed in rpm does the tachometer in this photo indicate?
1750 rpm
